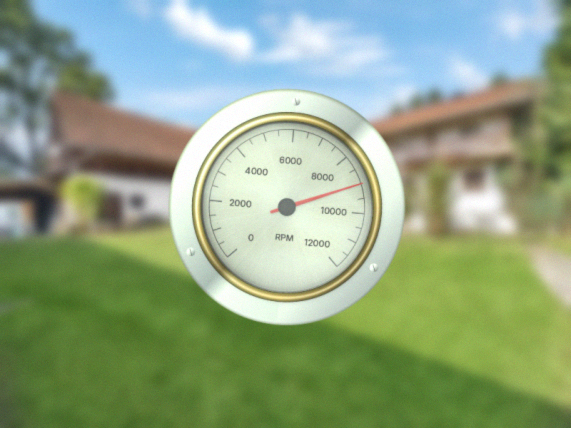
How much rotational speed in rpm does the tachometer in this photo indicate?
9000 rpm
